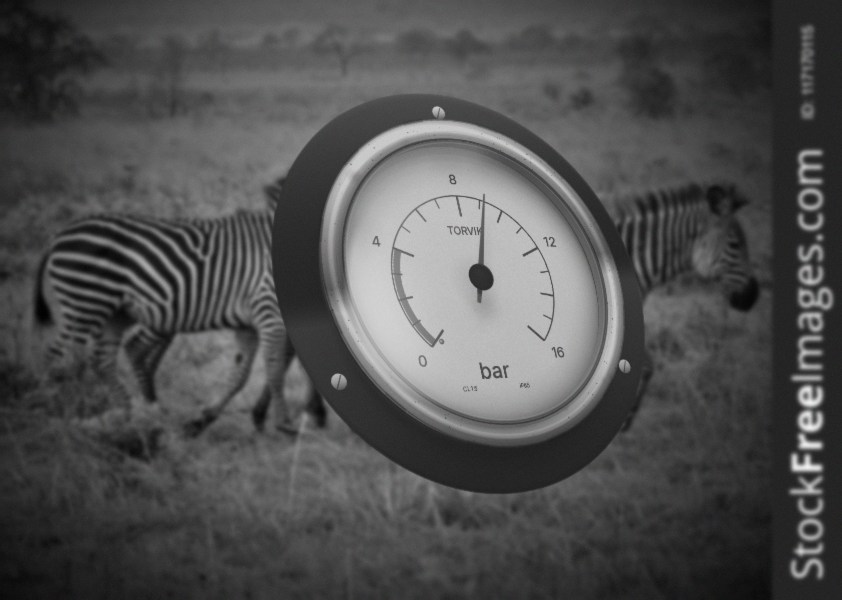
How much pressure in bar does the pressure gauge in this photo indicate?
9 bar
